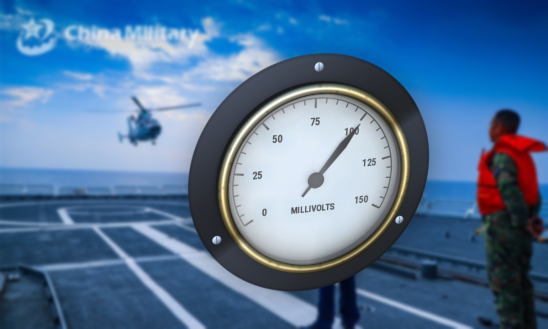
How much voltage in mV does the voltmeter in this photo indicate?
100 mV
